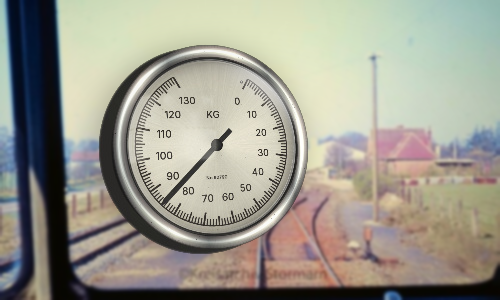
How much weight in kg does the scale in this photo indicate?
85 kg
